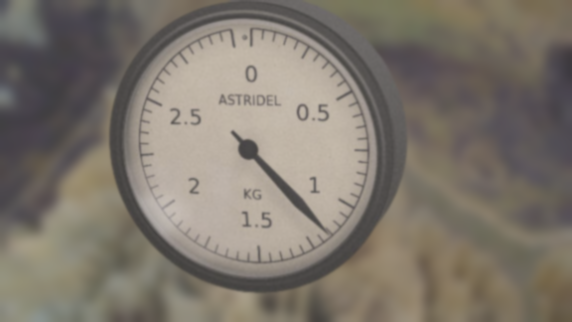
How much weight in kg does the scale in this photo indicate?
1.15 kg
